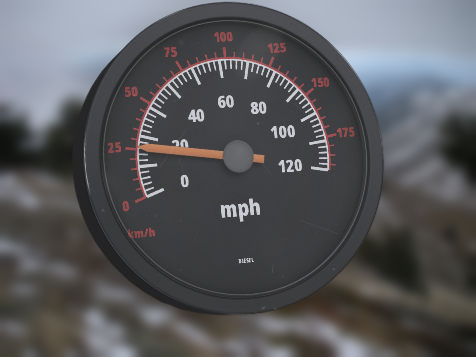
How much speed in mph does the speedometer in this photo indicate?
16 mph
